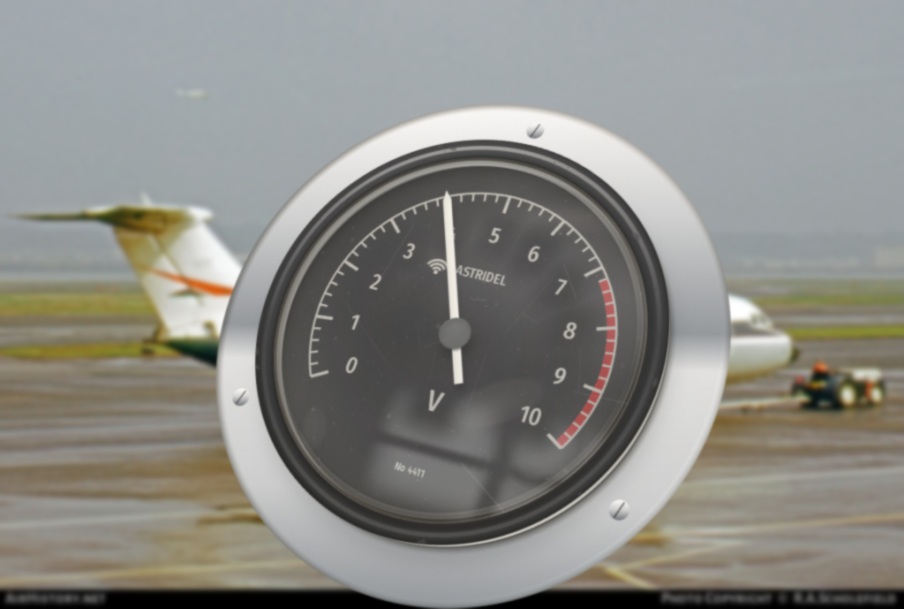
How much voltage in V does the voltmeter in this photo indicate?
4 V
